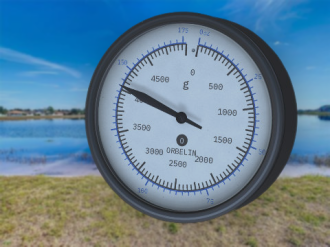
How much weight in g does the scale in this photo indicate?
4050 g
